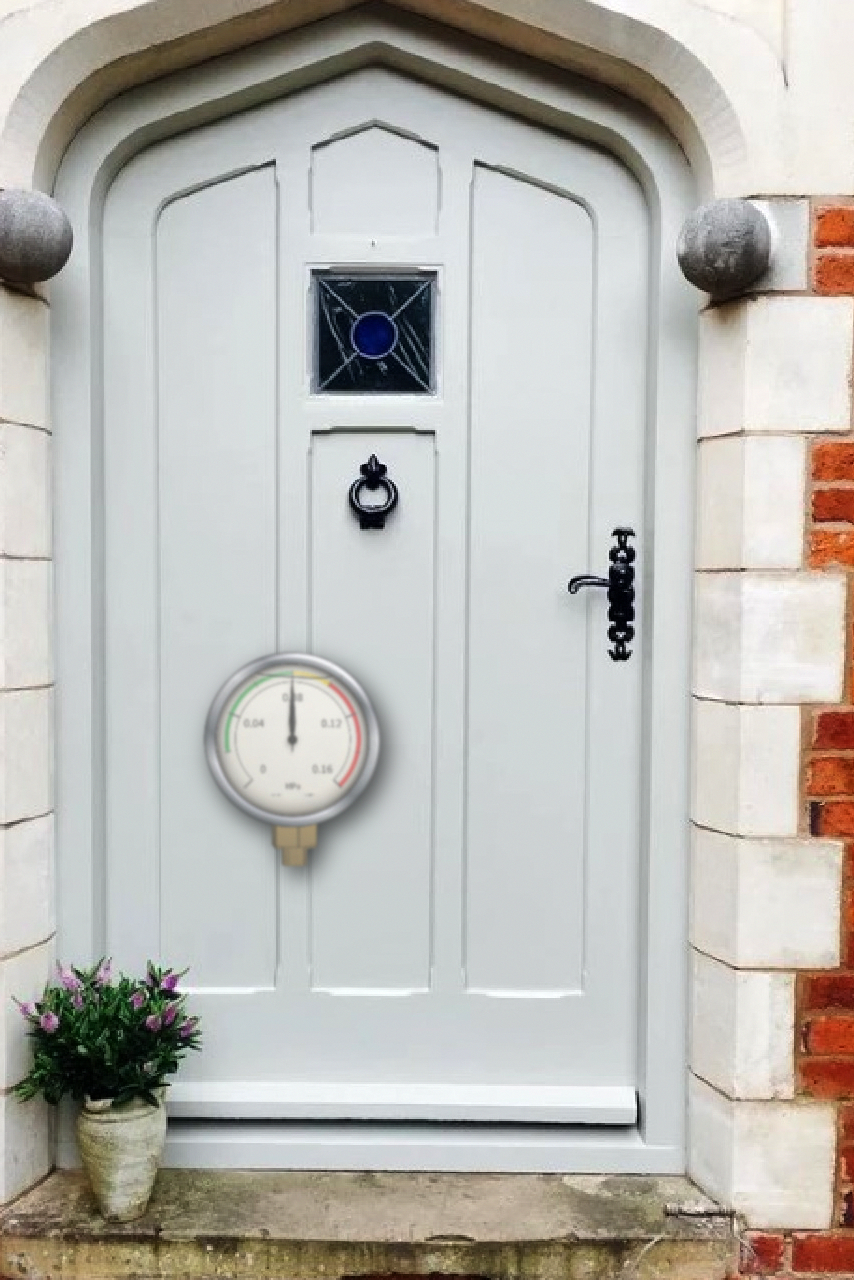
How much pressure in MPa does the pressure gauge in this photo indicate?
0.08 MPa
